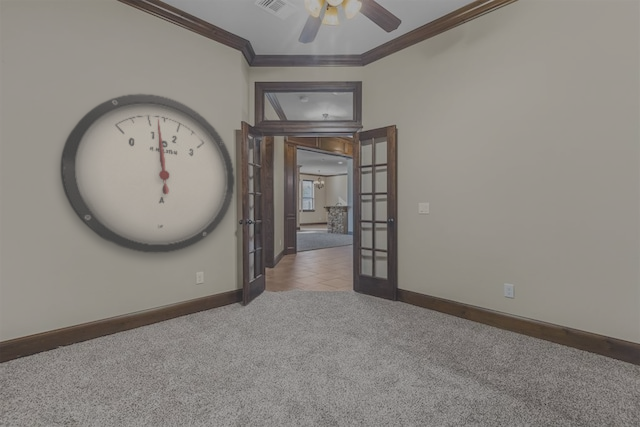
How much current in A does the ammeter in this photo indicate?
1.25 A
